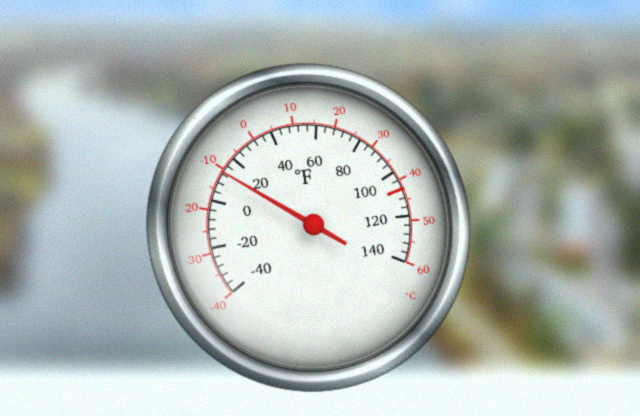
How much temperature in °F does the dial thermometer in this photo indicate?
12 °F
